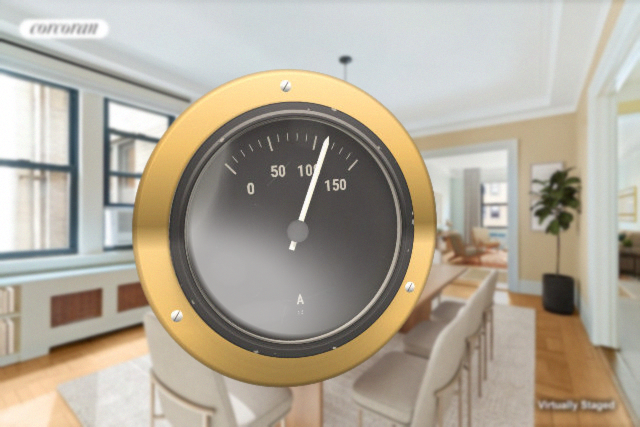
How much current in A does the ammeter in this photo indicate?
110 A
